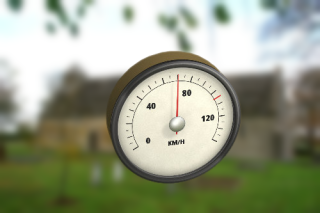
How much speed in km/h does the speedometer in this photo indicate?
70 km/h
